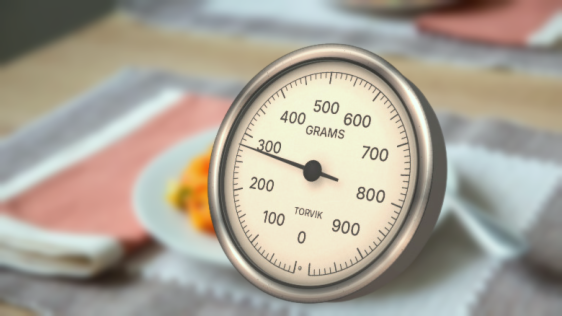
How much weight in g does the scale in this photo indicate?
280 g
